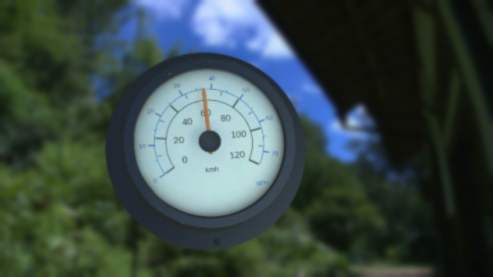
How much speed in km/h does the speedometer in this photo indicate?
60 km/h
